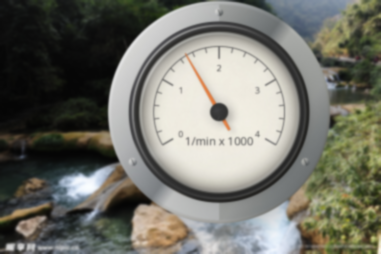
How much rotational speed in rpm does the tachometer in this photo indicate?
1500 rpm
